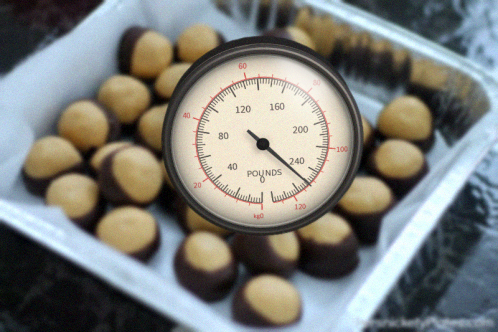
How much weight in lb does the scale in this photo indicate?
250 lb
